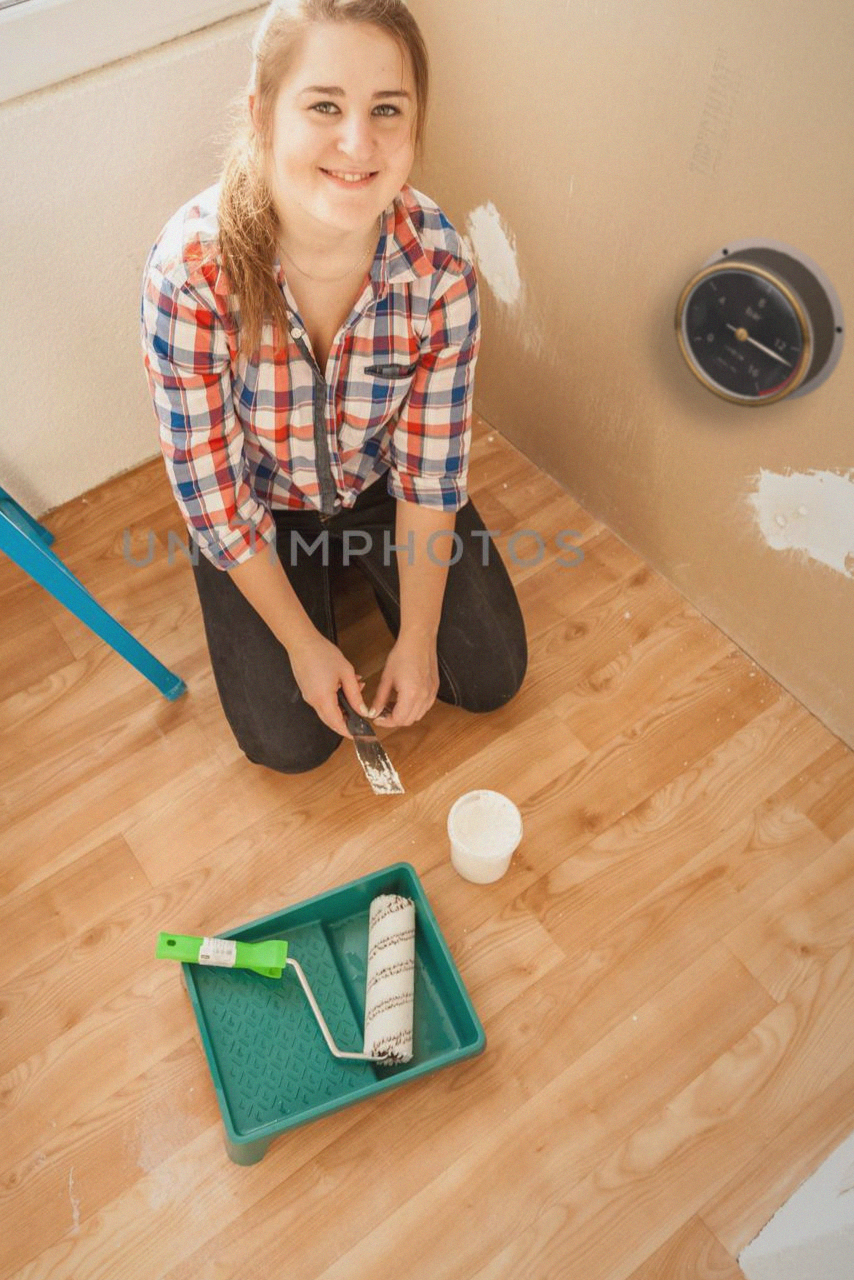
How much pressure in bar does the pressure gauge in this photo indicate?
13 bar
